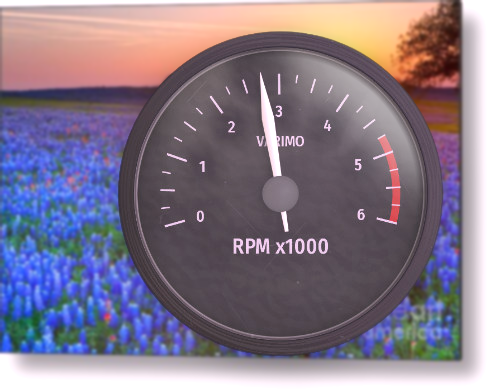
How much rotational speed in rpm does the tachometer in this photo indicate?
2750 rpm
